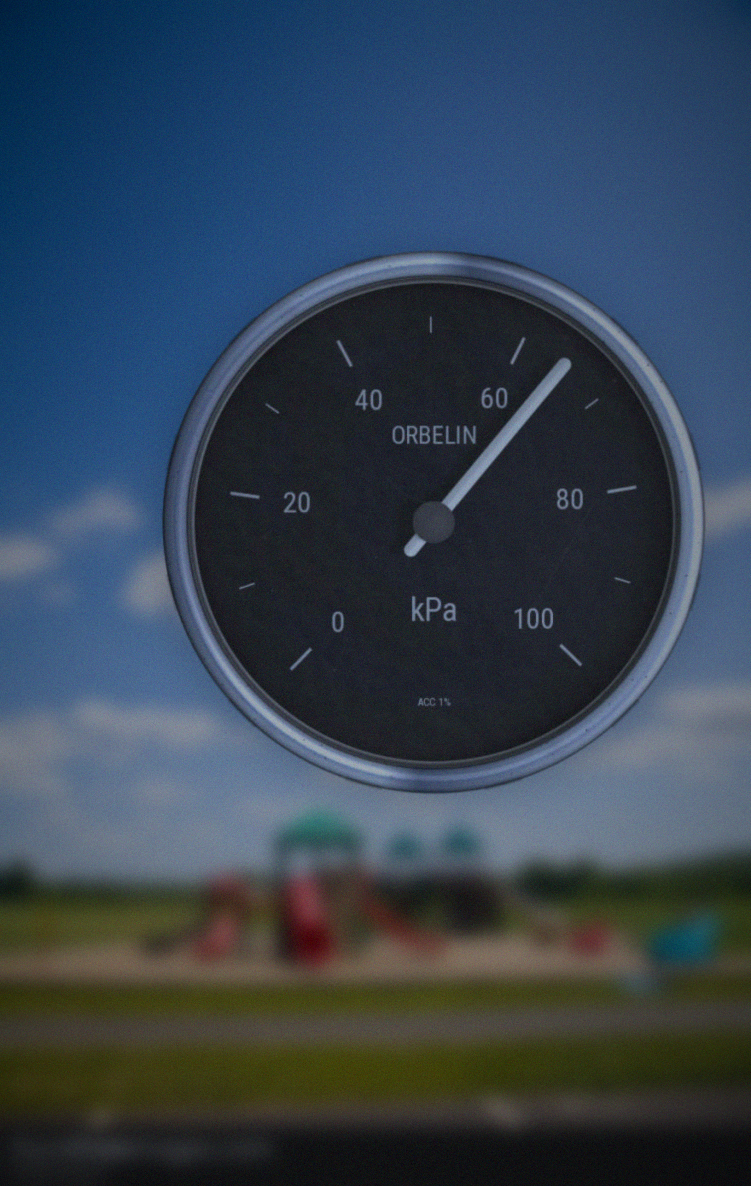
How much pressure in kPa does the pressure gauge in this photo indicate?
65 kPa
